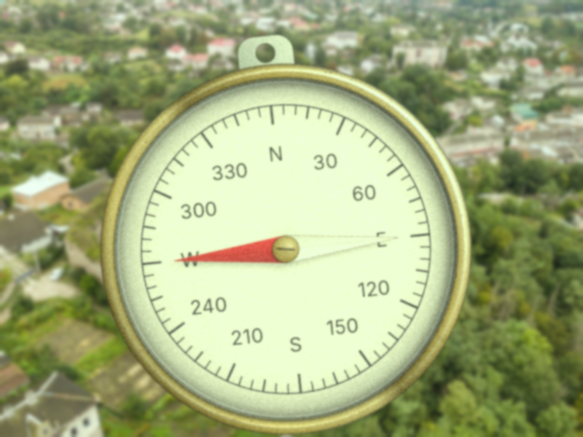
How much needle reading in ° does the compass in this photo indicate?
270 °
